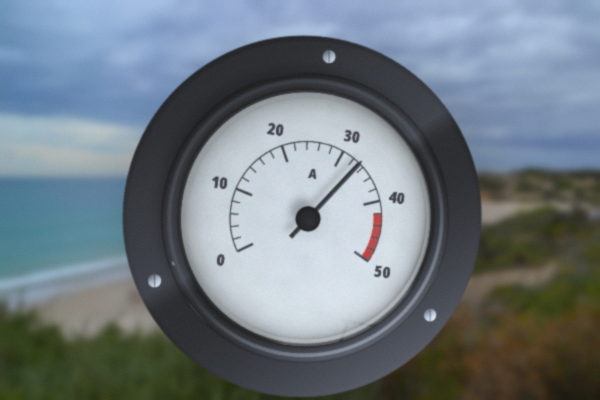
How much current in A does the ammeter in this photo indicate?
33 A
